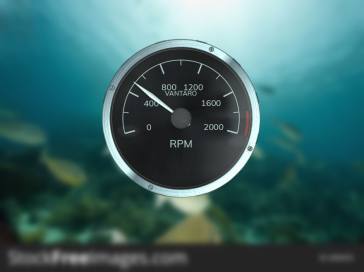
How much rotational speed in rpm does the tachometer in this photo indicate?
500 rpm
